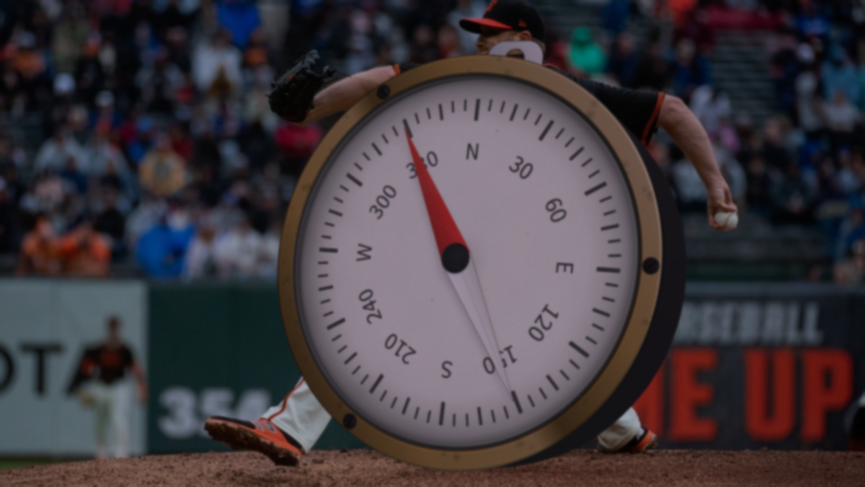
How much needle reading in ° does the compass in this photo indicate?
330 °
